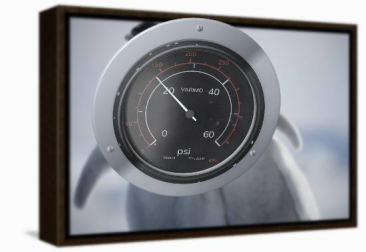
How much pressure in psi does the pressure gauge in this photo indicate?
20 psi
